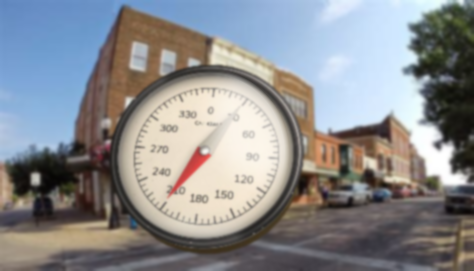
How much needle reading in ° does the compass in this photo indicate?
210 °
